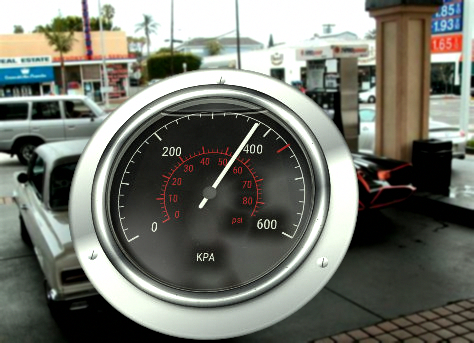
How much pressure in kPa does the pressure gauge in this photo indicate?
380 kPa
